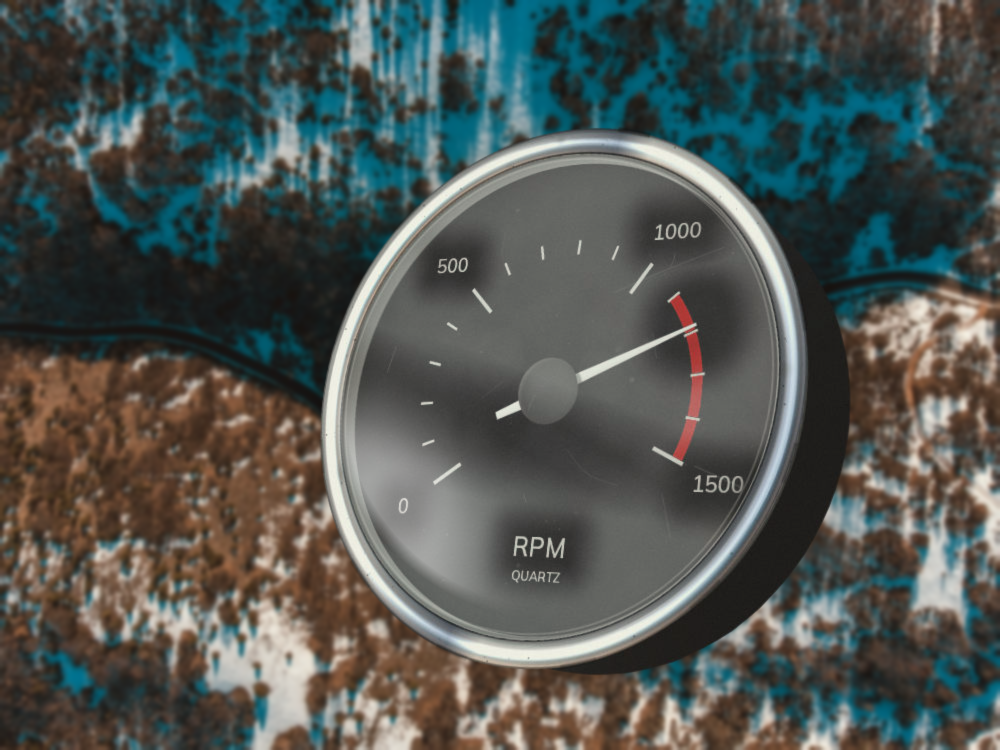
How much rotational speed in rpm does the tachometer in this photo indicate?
1200 rpm
